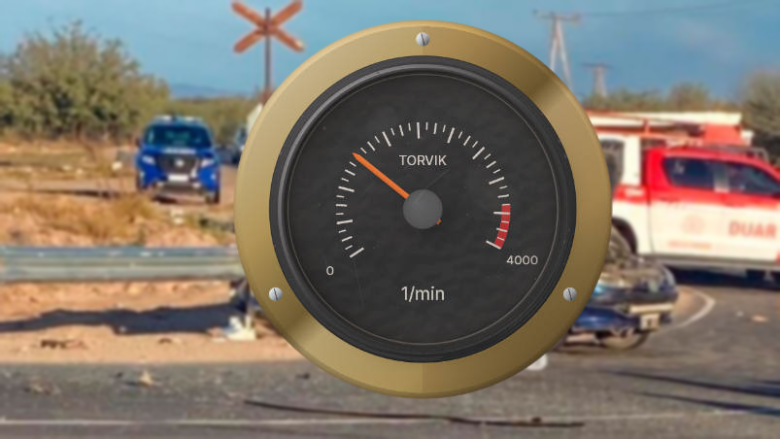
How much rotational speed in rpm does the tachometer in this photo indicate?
1200 rpm
